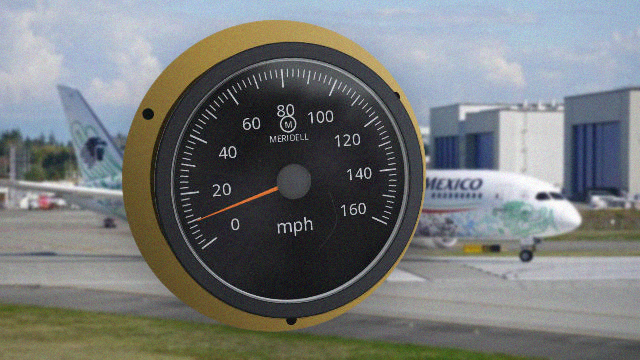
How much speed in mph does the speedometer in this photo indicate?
10 mph
